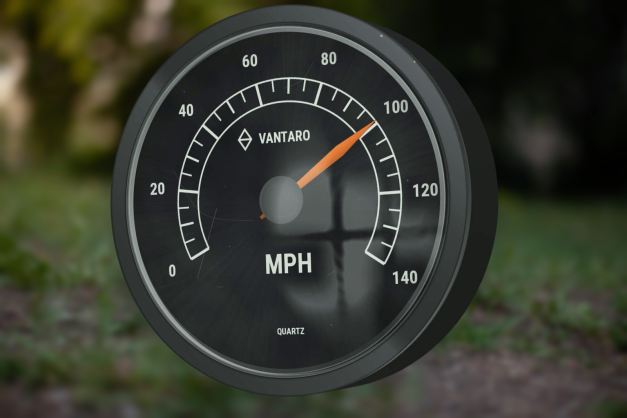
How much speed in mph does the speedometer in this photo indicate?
100 mph
